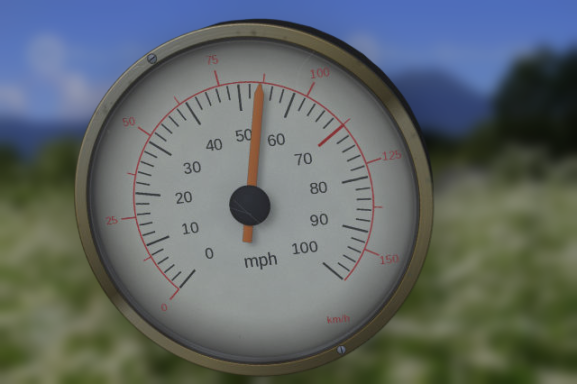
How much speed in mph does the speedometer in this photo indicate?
54 mph
